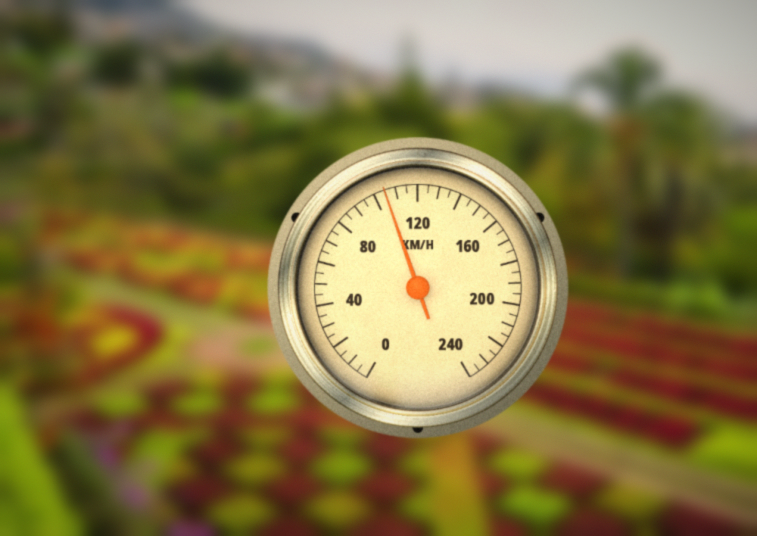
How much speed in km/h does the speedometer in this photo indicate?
105 km/h
